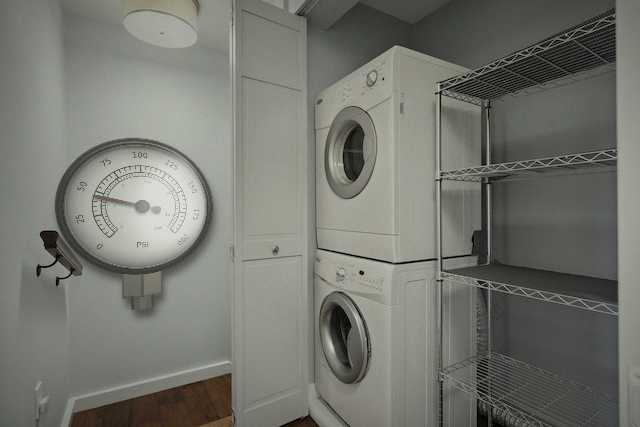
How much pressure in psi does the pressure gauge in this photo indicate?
45 psi
